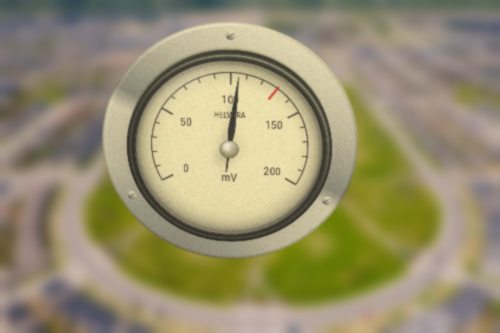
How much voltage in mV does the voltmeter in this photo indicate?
105 mV
